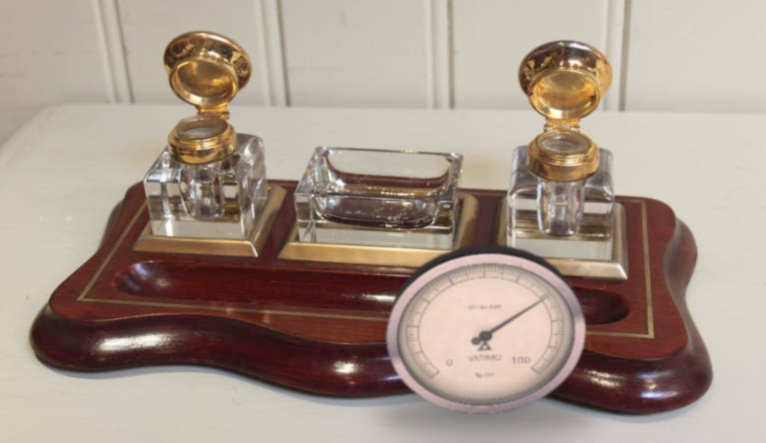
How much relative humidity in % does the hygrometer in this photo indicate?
70 %
